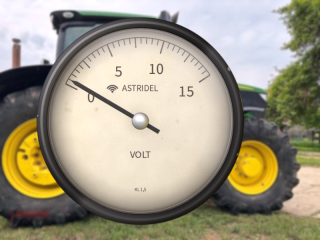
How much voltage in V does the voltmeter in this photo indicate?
0.5 V
